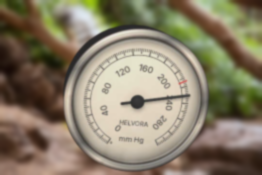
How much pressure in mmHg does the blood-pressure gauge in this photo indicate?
230 mmHg
